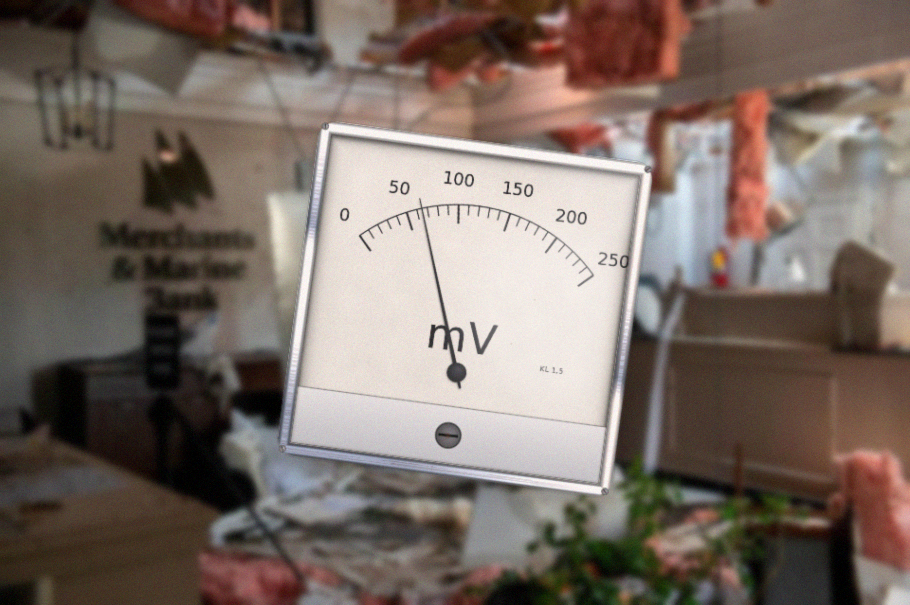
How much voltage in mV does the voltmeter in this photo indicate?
65 mV
